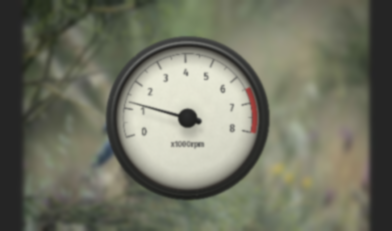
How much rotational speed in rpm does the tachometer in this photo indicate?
1250 rpm
